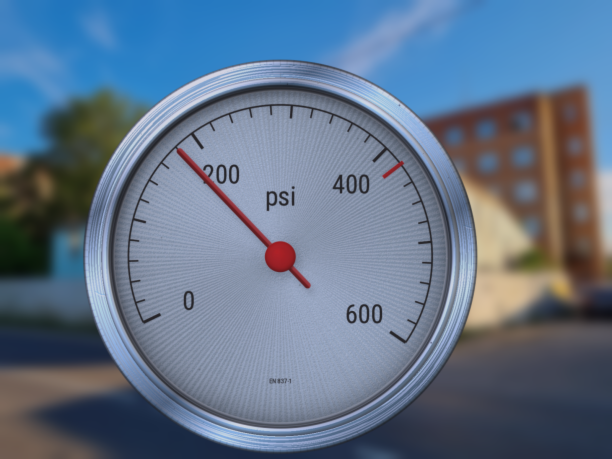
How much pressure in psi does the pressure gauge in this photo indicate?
180 psi
